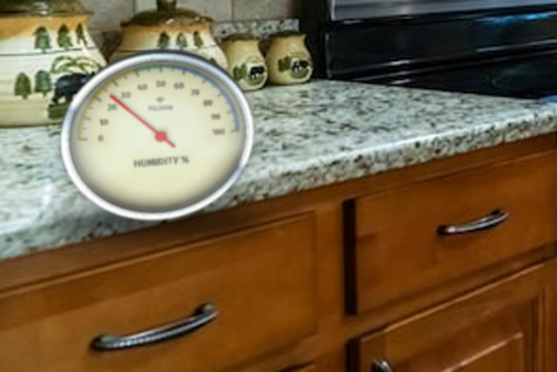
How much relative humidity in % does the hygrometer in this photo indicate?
25 %
